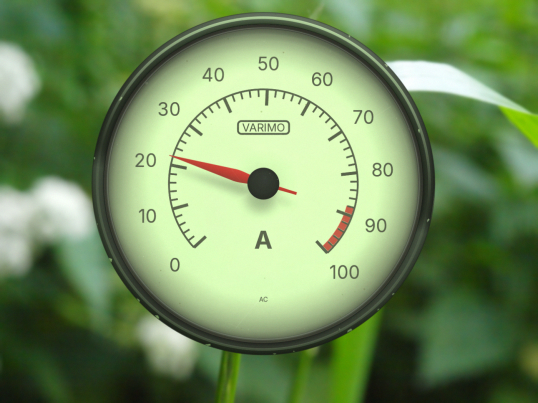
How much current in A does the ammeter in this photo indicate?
22 A
